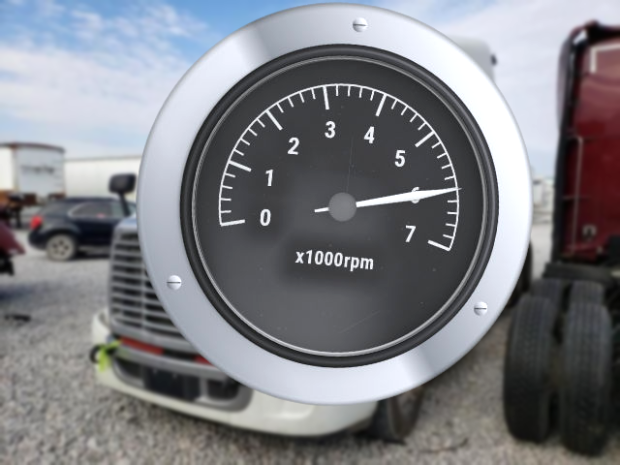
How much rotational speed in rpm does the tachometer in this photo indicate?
6000 rpm
